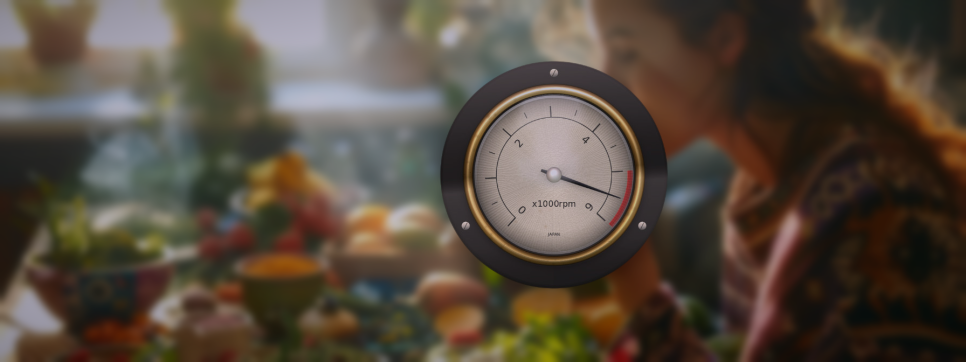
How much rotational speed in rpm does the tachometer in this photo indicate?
5500 rpm
